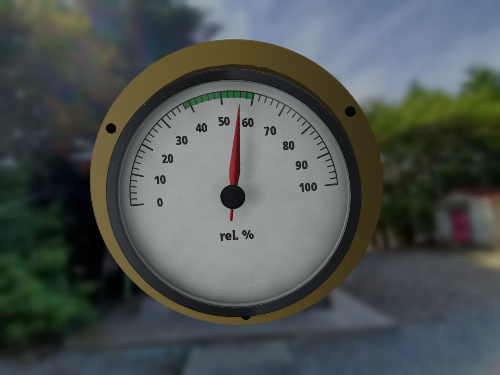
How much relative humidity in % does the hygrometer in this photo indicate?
56 %
